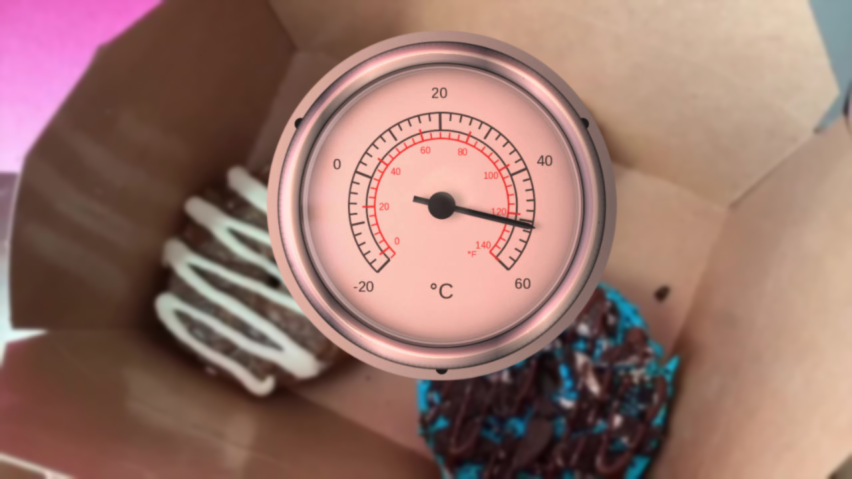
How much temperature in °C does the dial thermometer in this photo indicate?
51 °C
